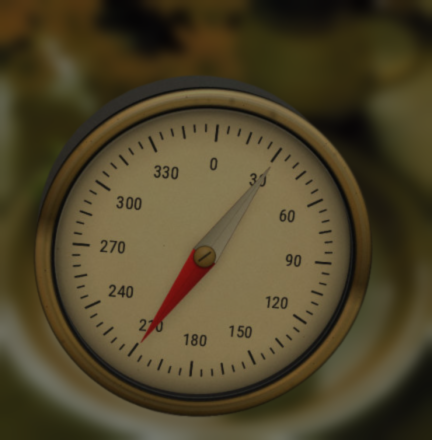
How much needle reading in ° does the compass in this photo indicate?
210 °
